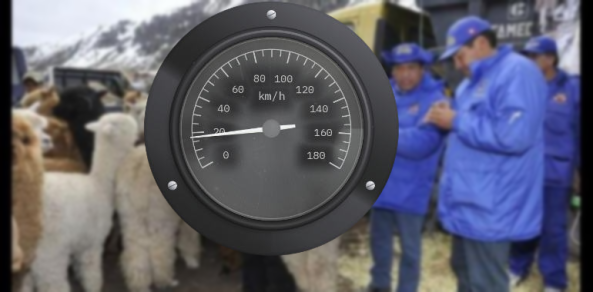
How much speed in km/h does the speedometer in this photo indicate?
17.5 km/h
